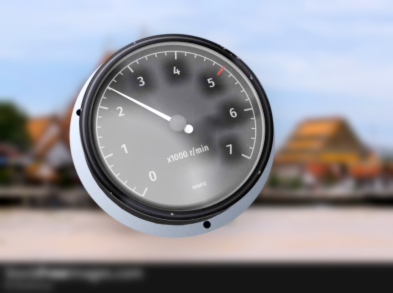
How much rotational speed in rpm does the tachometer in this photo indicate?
2400 rpm
